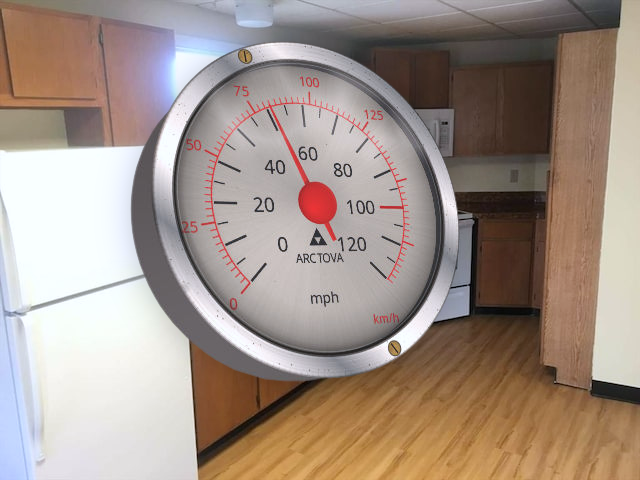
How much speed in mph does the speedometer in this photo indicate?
50 mph
